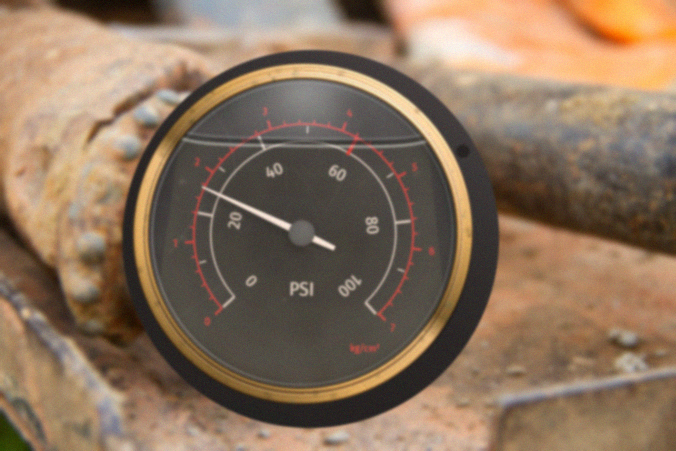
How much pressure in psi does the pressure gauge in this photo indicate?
25 psi
